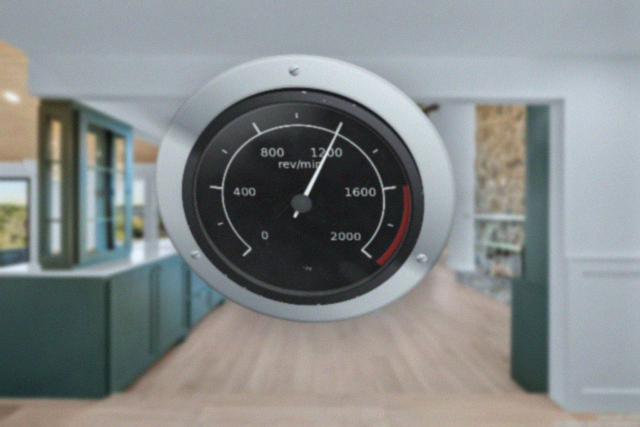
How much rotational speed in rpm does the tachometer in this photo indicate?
1200 rpm
